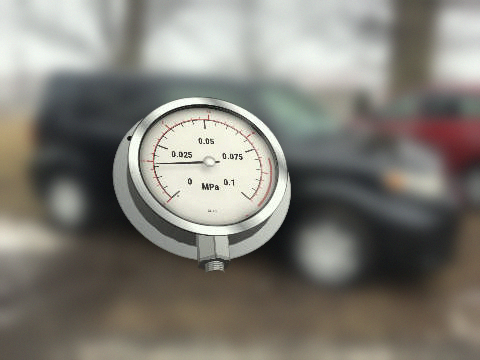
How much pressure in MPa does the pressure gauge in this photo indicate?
0.015 MPa
